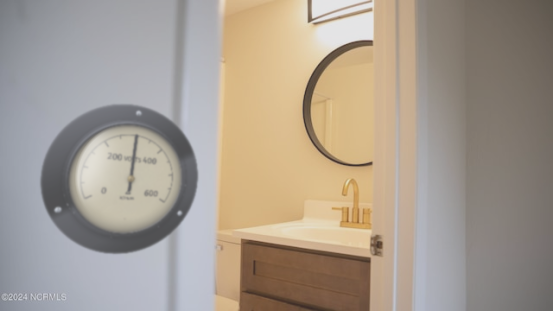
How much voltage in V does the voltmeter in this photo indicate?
300 V
